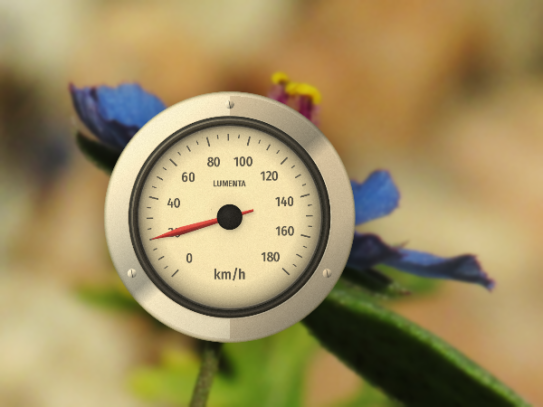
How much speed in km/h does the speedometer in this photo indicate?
20 km/h
